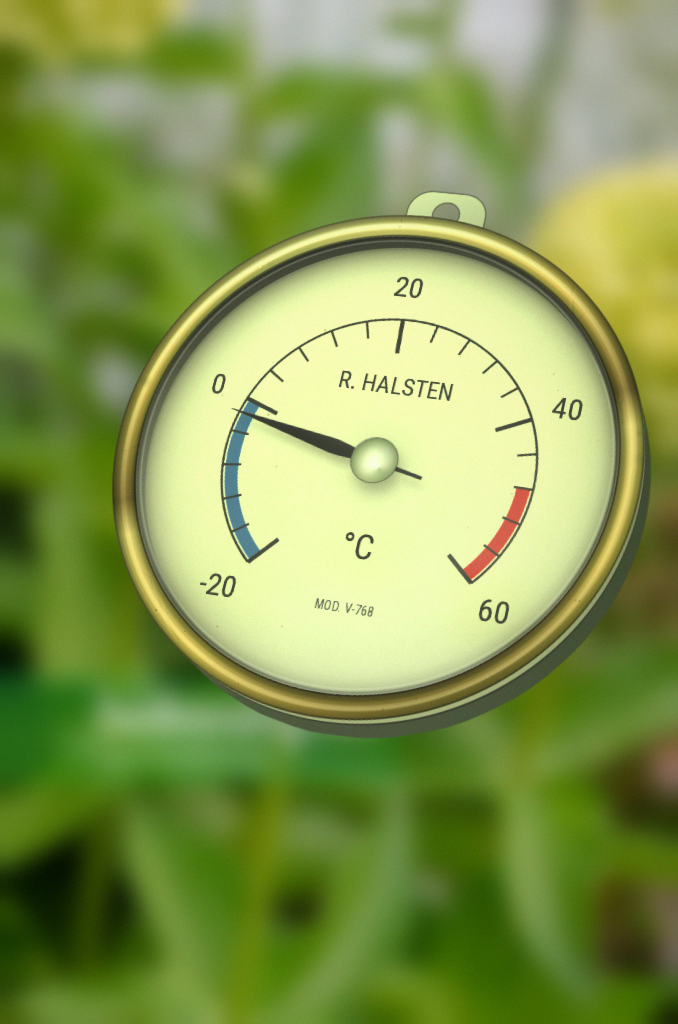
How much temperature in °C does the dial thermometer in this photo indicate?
-2 °C
